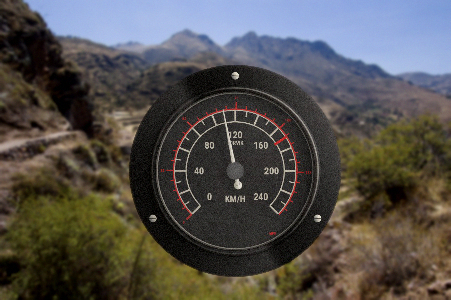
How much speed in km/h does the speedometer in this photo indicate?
110 km/h
